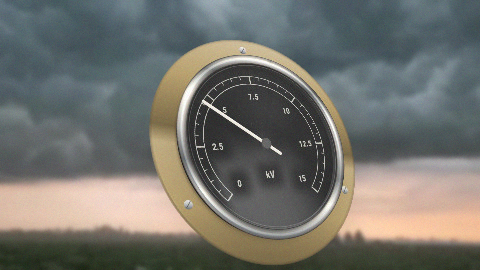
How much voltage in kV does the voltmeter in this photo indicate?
4.5 kV
